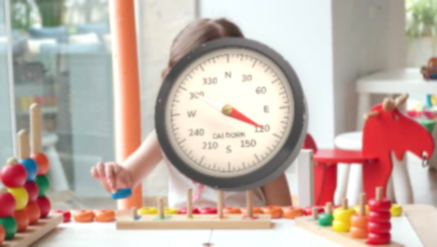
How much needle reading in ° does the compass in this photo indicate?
120 °
